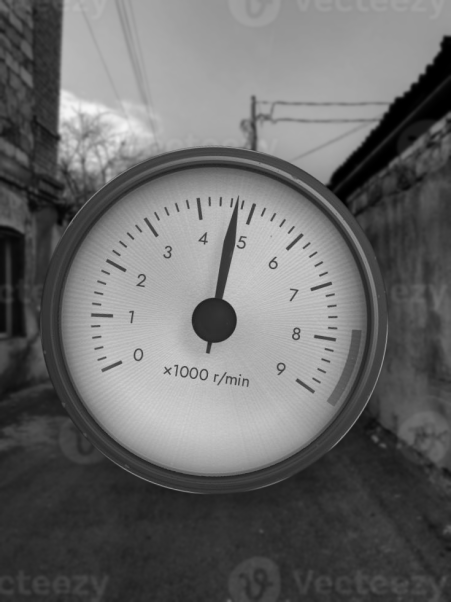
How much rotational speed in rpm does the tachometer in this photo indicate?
4700 rpm
